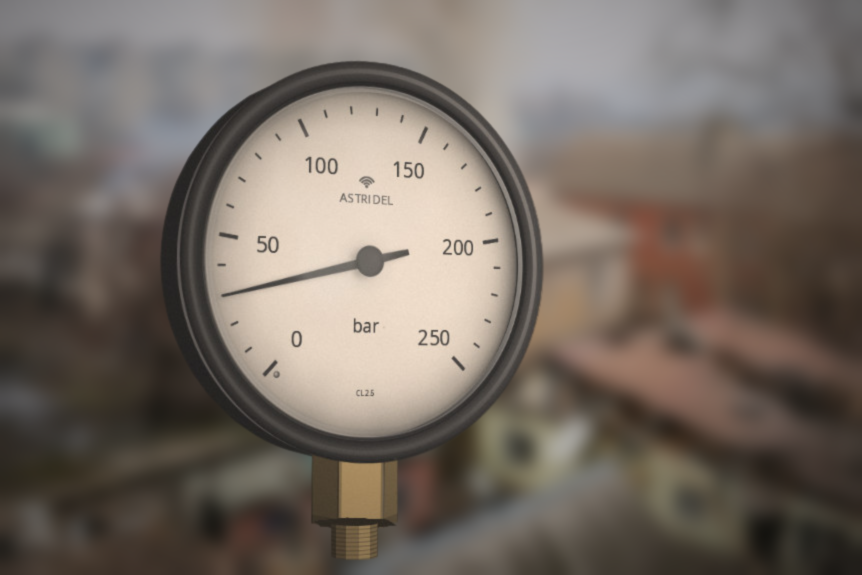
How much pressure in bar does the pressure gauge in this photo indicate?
30 bar
